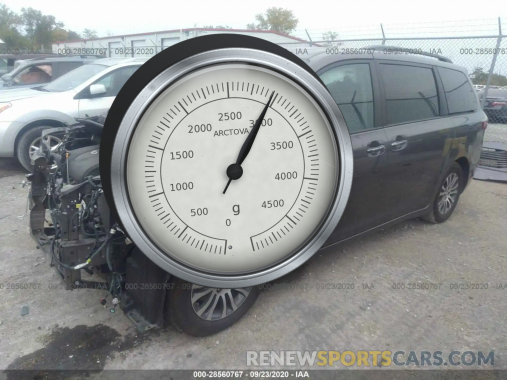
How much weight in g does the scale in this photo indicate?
2950 g
